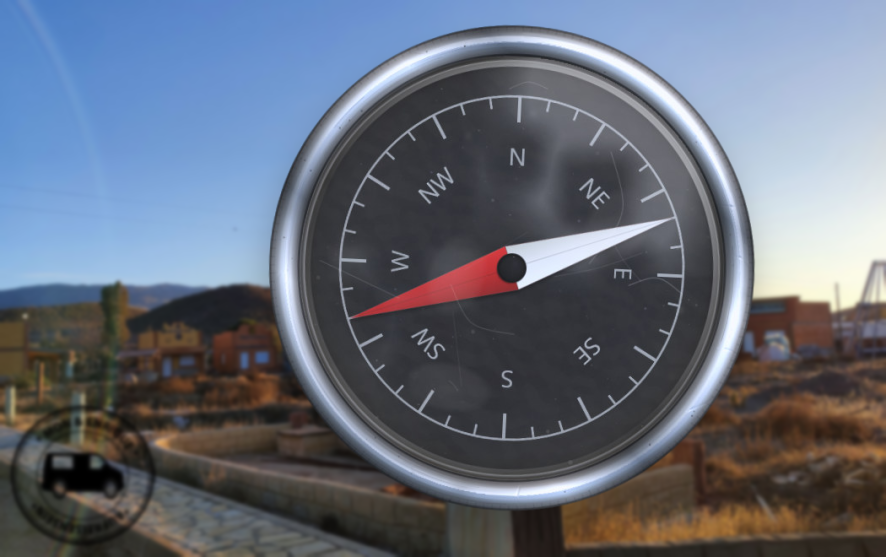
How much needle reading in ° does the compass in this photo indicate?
250 °
